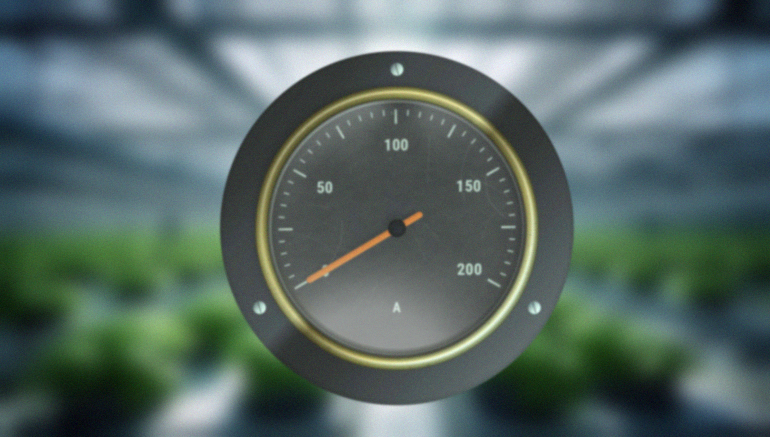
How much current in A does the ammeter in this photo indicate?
0 A
